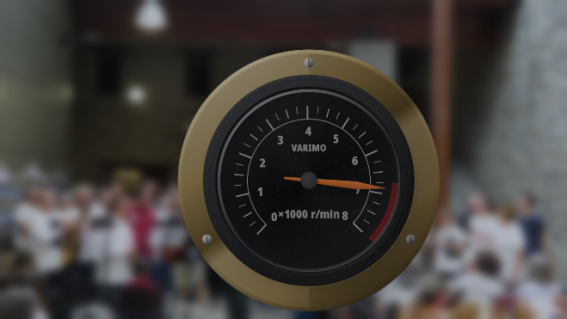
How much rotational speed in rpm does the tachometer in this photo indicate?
6875 rpm
